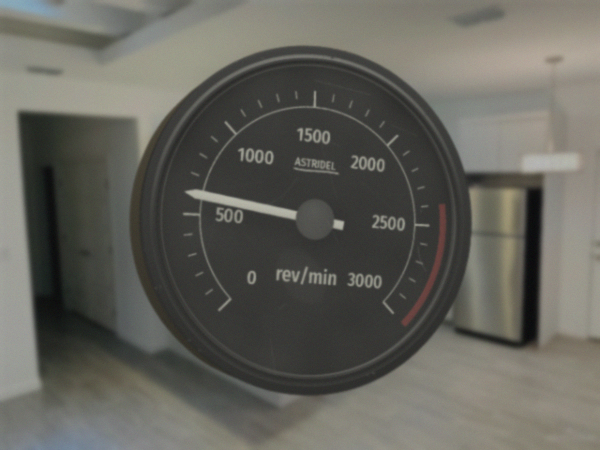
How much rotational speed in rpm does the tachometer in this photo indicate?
600 rpm
